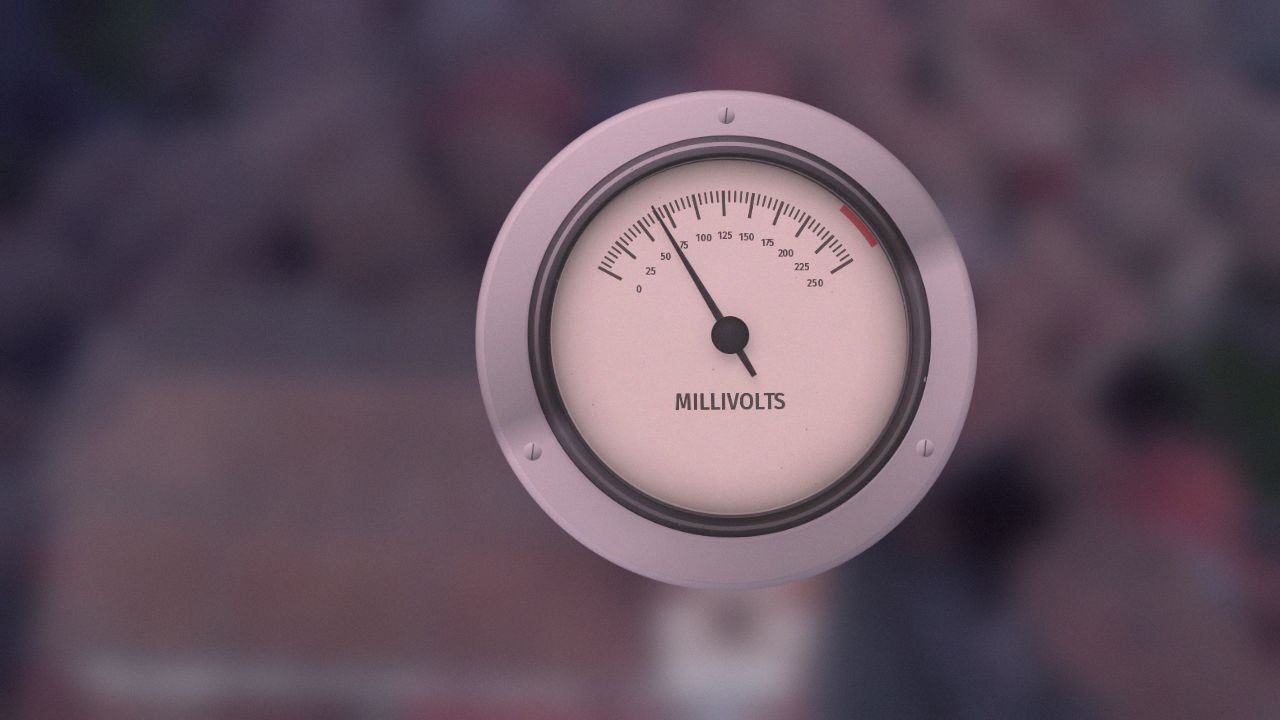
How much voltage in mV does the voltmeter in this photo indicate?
65 mV
